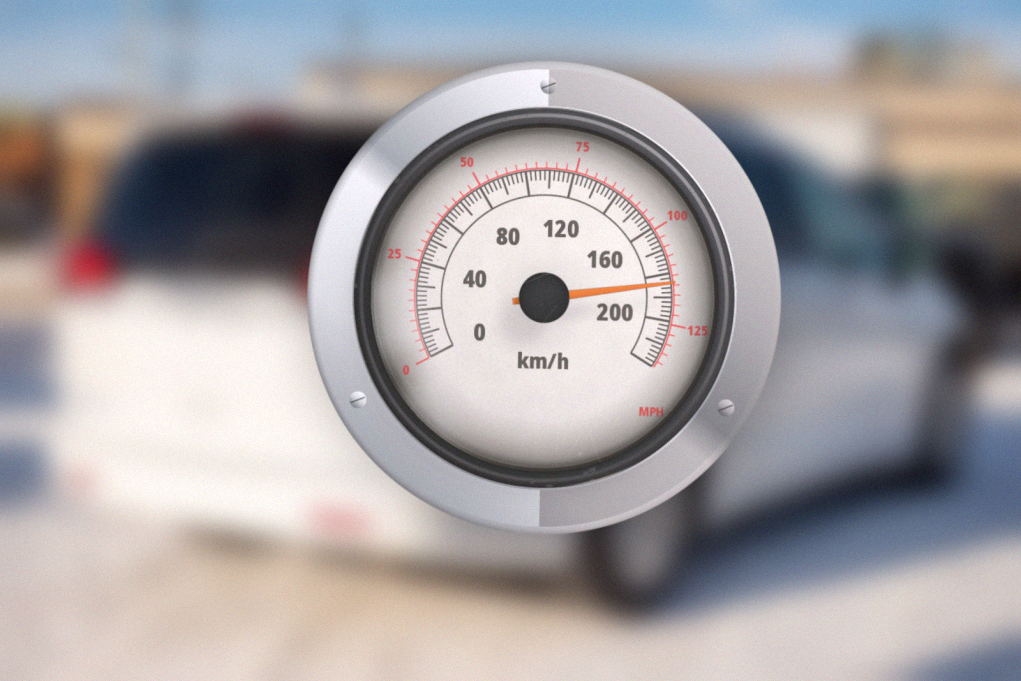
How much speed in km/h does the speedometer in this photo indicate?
184 km/h
